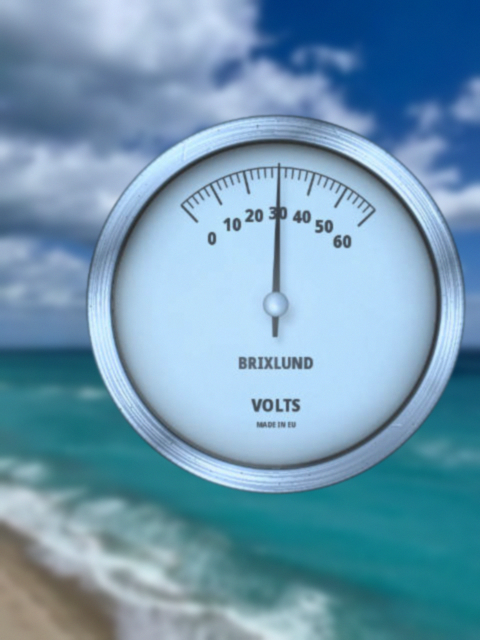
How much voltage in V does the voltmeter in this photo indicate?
30 V
